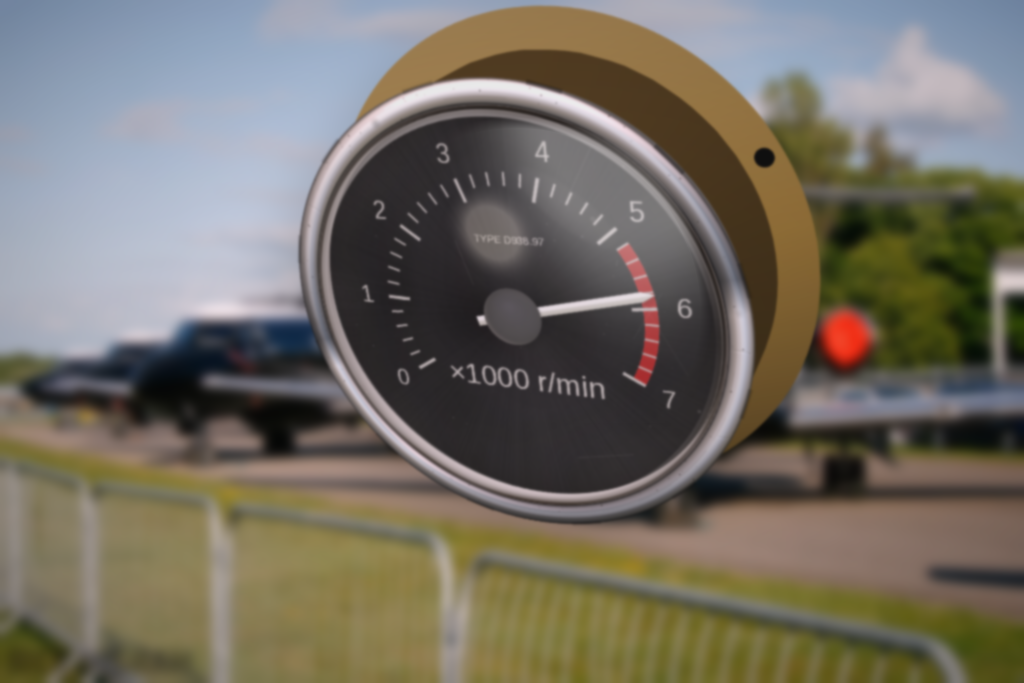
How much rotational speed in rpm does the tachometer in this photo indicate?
5800 rpm
